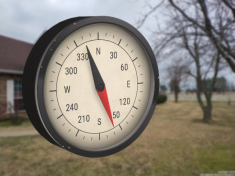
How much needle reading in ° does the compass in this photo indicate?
160 °
